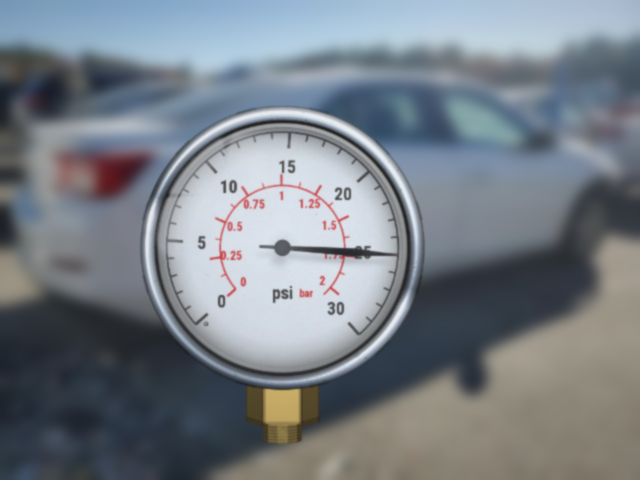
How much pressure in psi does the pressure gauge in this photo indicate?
25 psi
